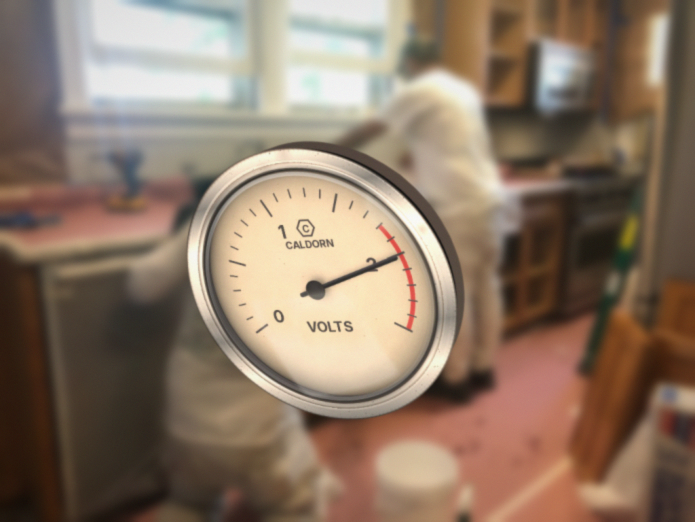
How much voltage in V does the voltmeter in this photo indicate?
2 V
